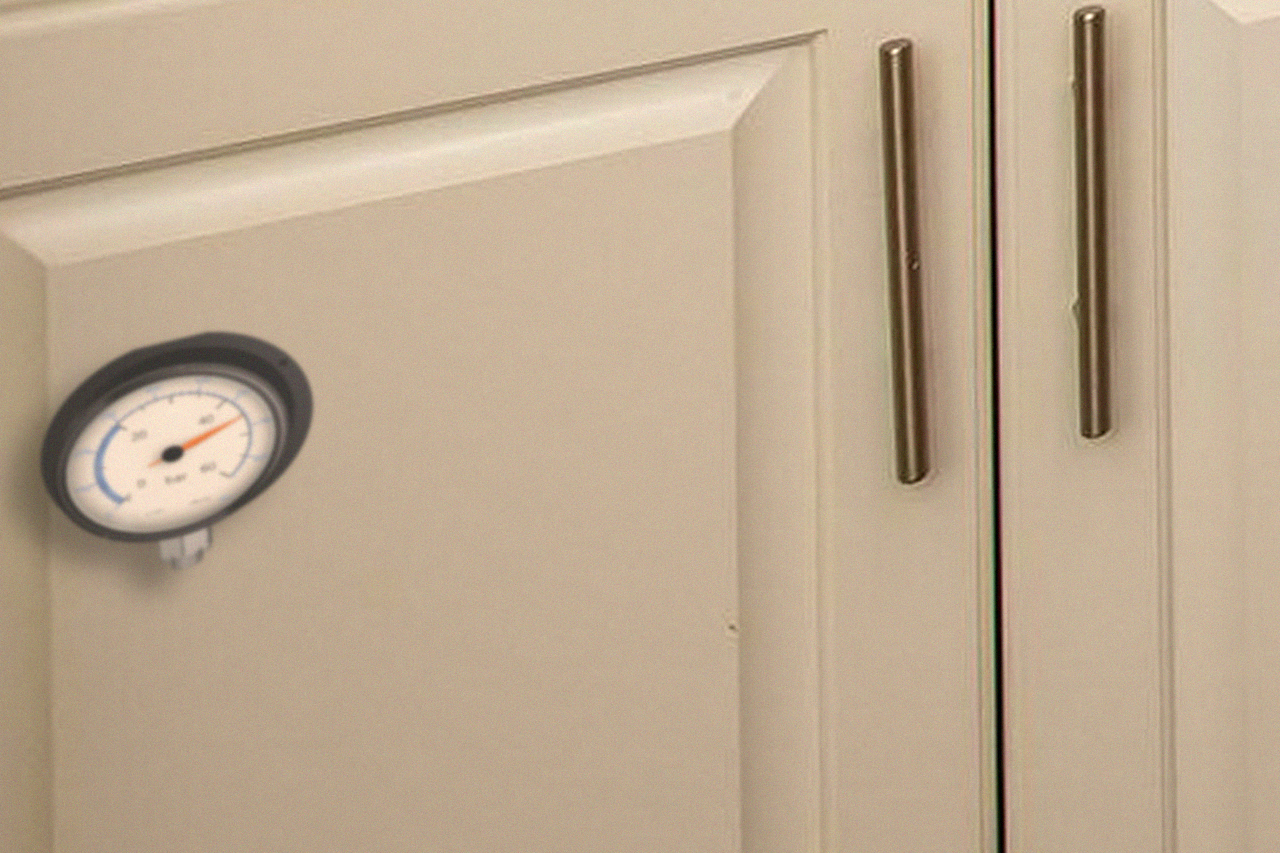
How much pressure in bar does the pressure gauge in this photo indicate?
45 bar
